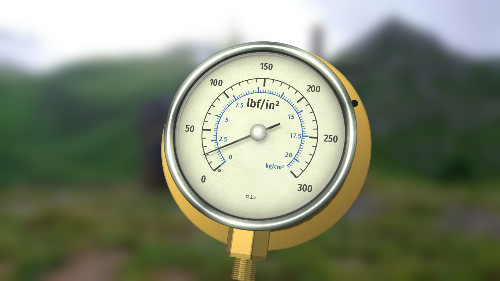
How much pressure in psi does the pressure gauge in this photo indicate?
20 psi
